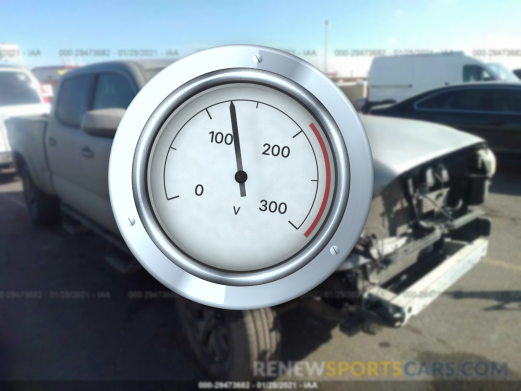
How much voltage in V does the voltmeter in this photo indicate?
125 V
